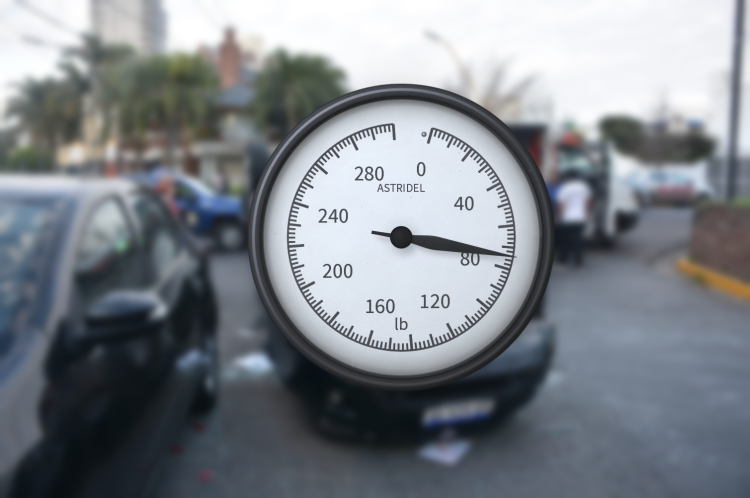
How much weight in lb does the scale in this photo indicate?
74 lb
